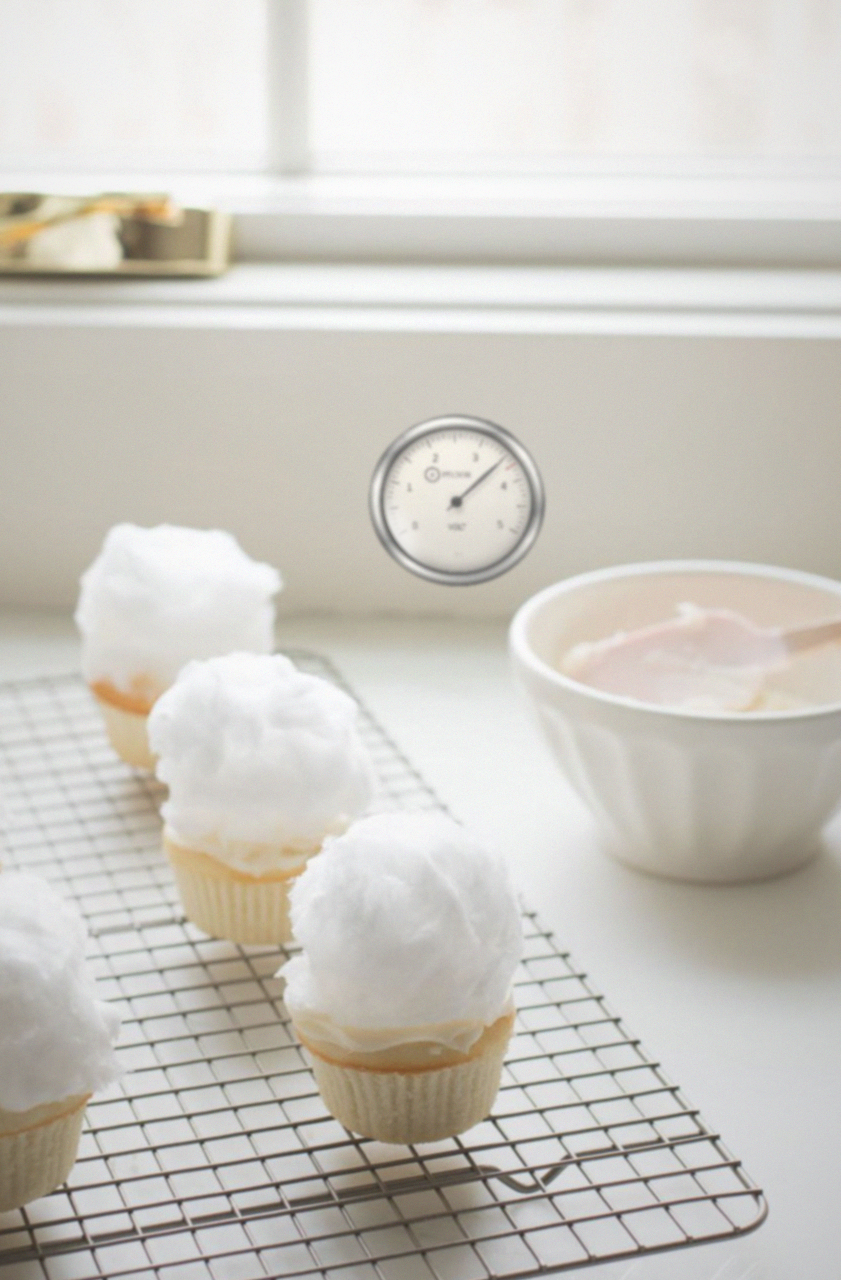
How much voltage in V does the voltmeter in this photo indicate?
3.5 V
